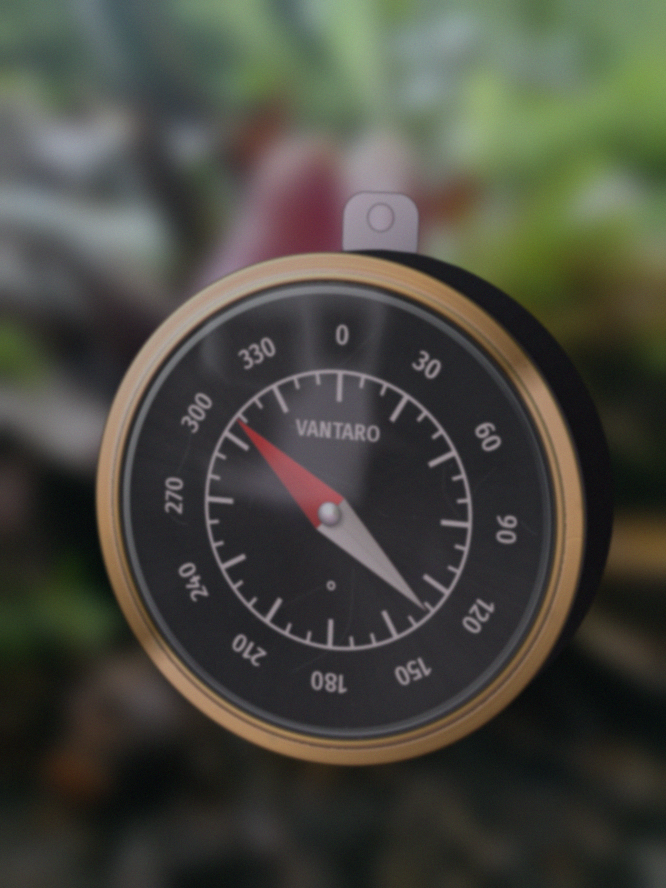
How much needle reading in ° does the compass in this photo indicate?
310 °
